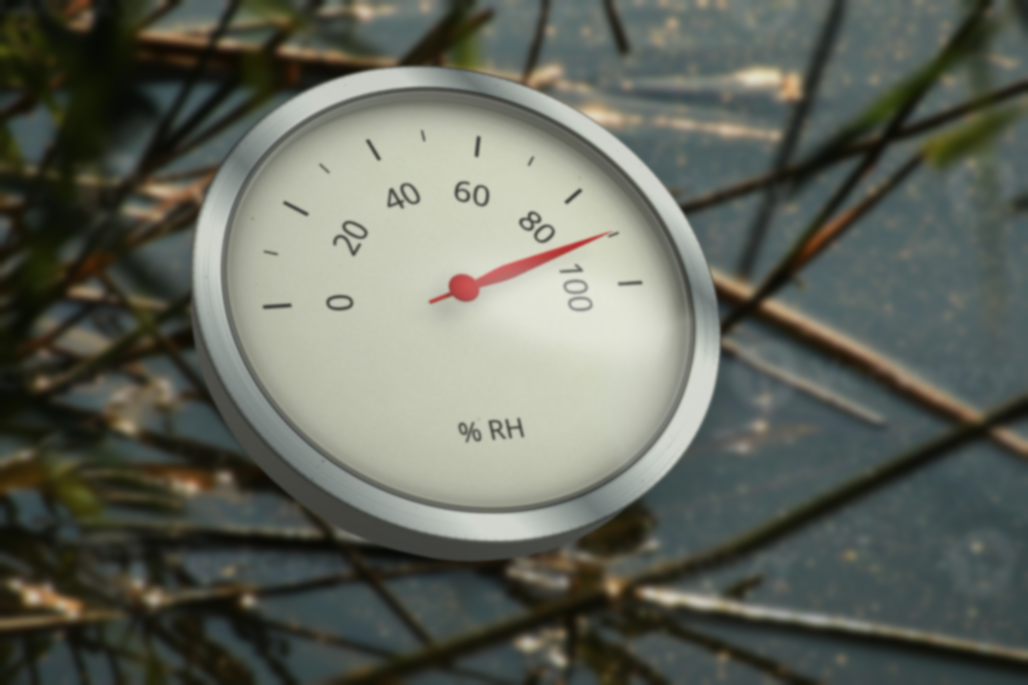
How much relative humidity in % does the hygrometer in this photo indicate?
90 %
